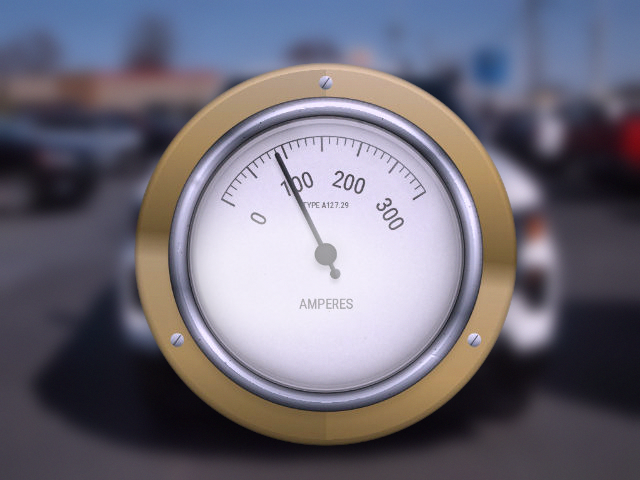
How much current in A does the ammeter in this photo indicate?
90 A
